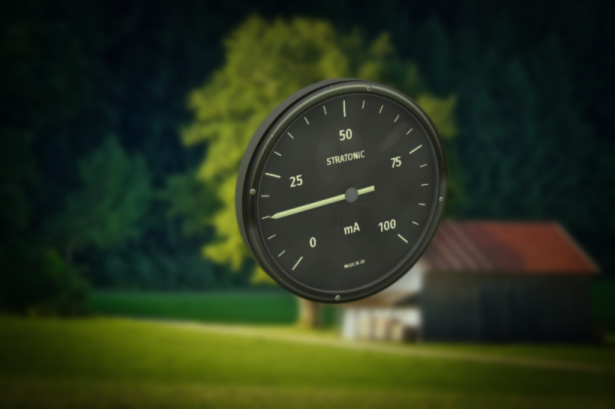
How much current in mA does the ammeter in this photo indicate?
15 mA
